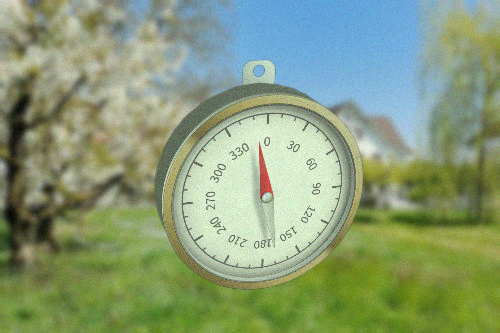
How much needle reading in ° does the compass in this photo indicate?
350 °
